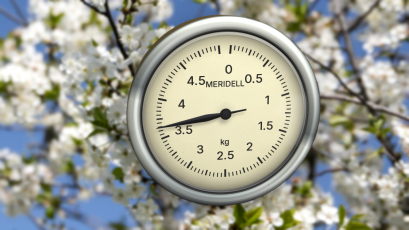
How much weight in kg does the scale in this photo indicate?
3.65 kg
